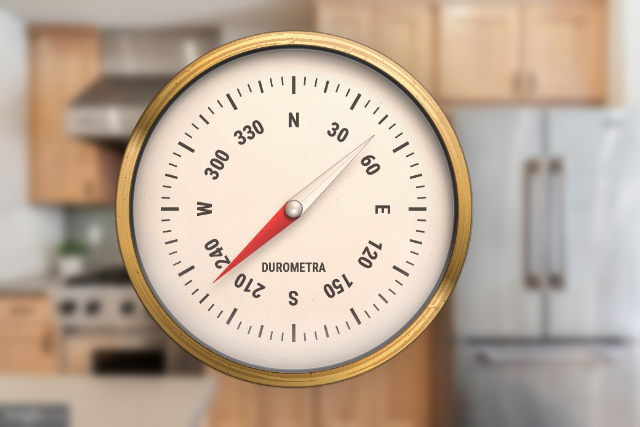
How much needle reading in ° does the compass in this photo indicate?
227.5 °
